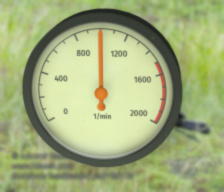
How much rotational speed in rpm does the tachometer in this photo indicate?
1000 rpm
